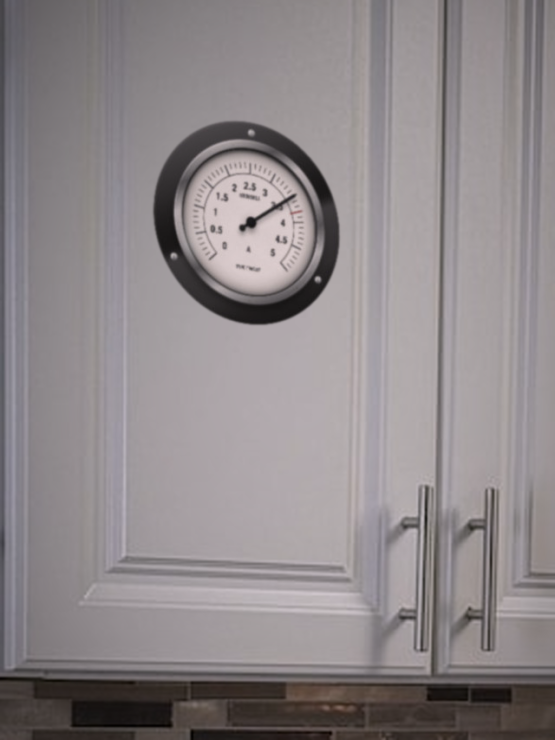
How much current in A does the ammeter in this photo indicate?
3.5 A
